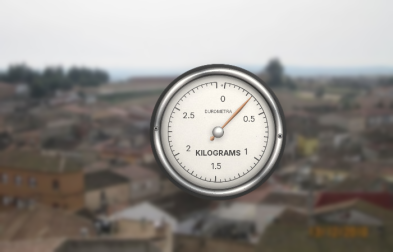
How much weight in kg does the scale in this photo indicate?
0.3 kg
